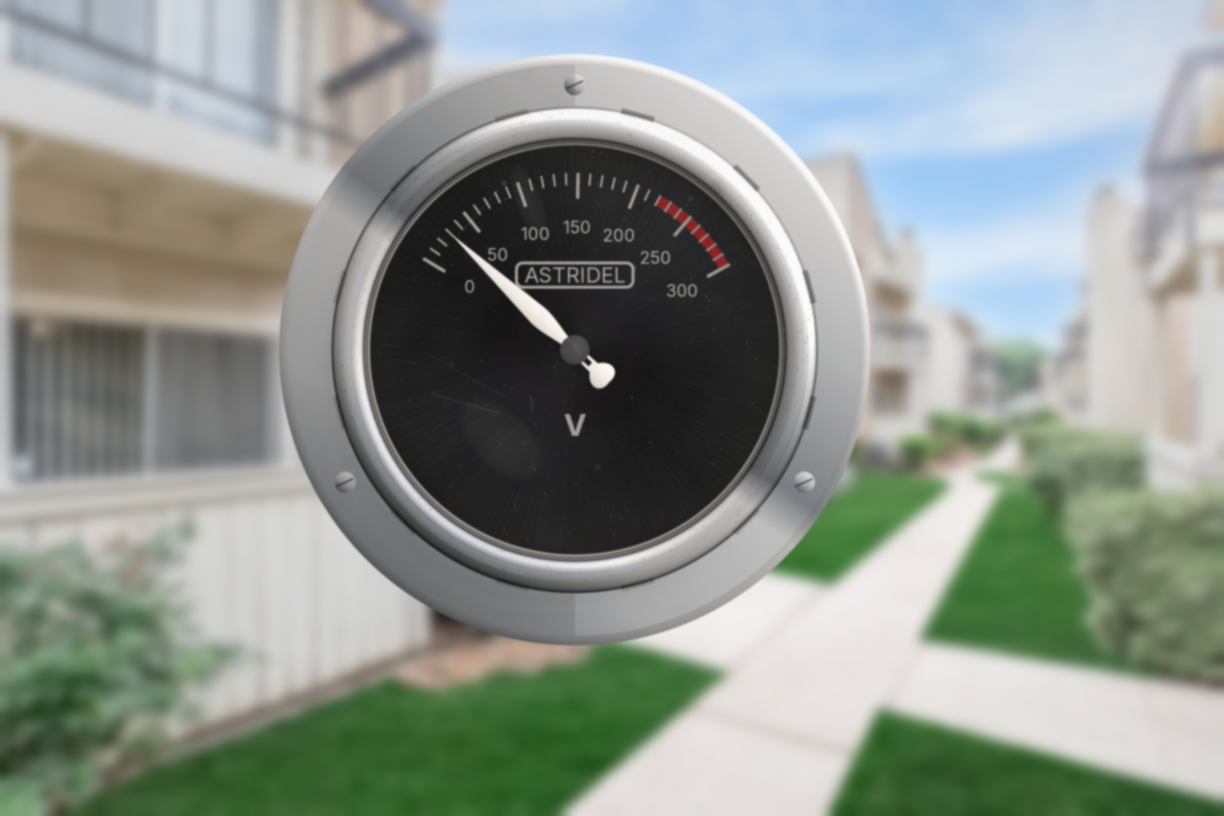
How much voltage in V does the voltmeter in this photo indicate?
30 V
